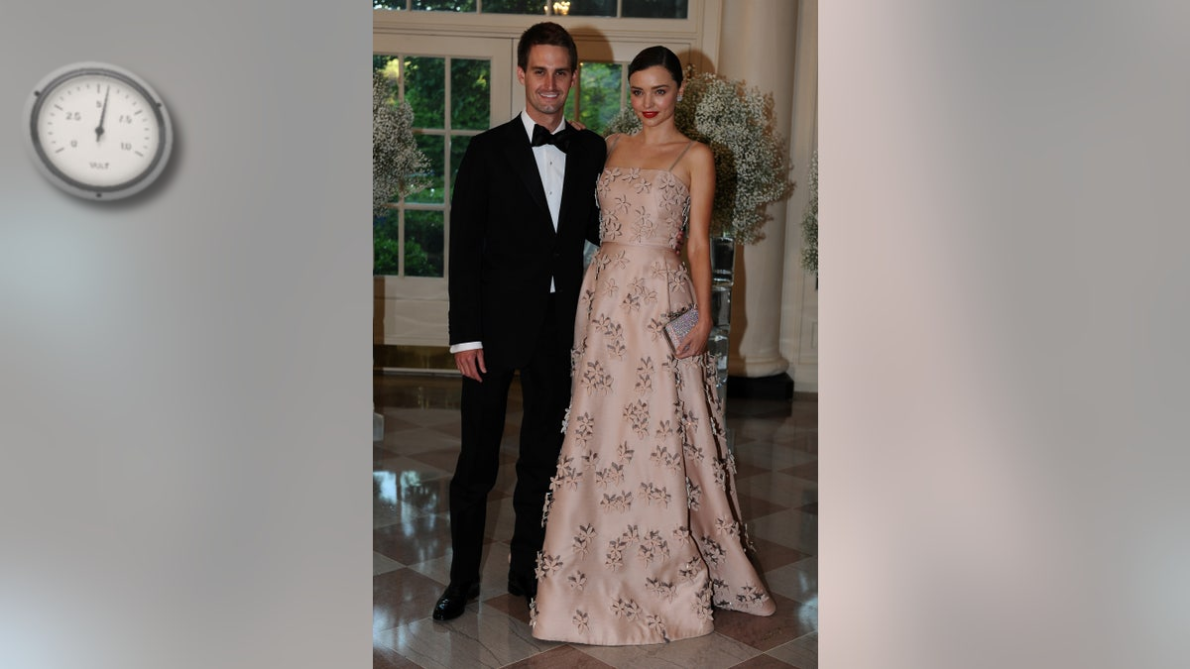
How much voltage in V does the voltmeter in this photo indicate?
5.5 V
